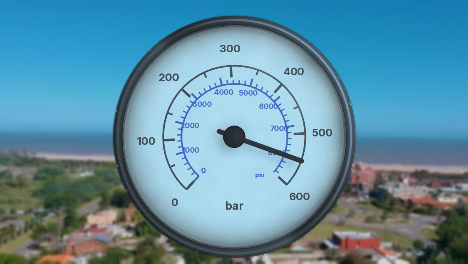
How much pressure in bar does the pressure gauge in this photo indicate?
550 bar
